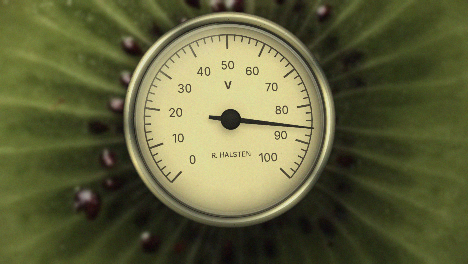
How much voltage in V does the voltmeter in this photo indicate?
86 V
